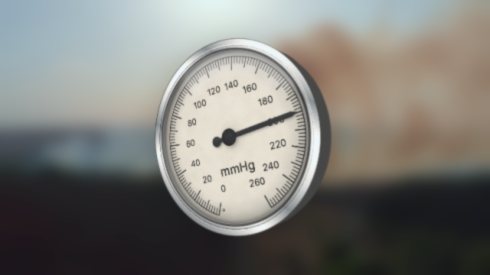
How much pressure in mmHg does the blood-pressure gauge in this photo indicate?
200 mmHg
